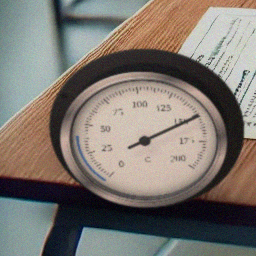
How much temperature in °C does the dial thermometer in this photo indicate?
150 °C
